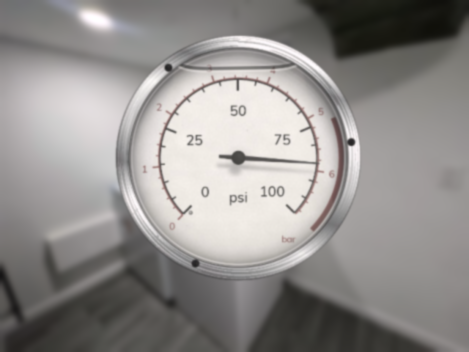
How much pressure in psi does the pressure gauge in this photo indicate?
85 psi
